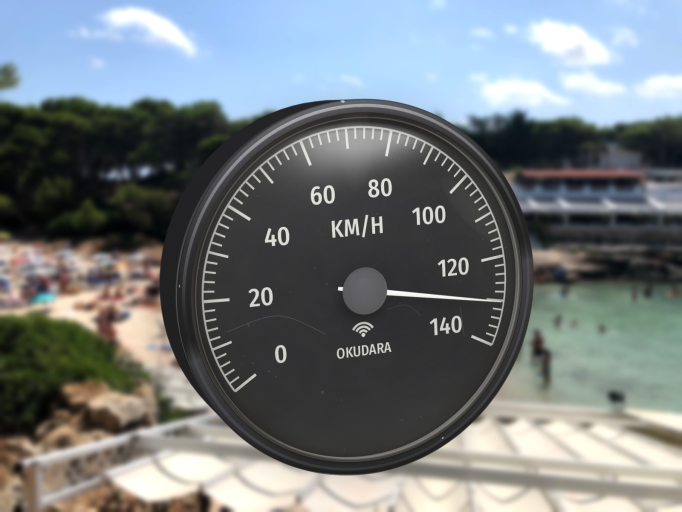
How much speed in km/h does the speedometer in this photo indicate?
130 km/h
